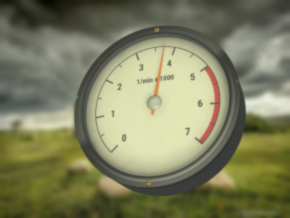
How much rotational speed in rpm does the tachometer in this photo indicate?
3750 rpm
